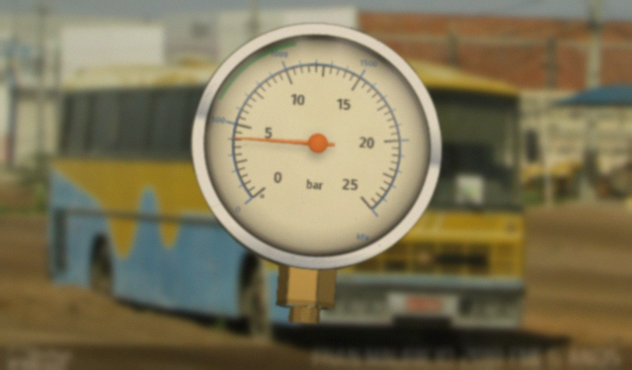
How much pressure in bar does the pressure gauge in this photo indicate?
4 bar
